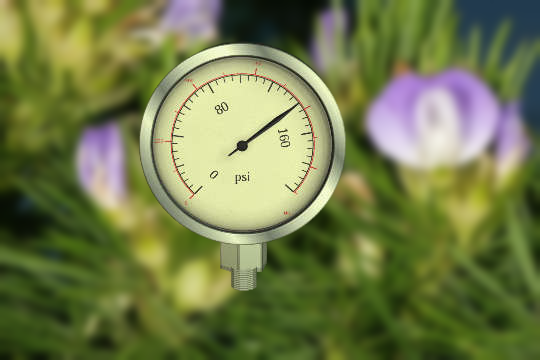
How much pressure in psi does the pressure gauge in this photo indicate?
140 psi
